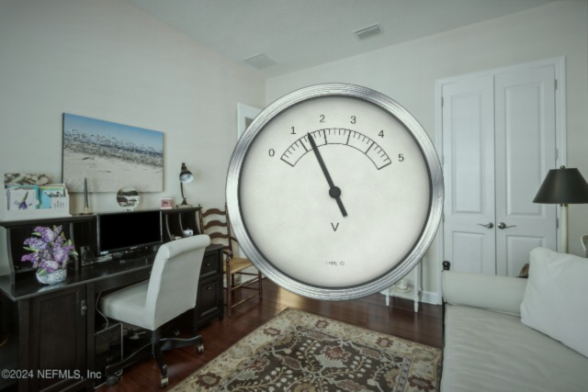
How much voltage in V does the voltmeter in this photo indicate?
1.4 V
